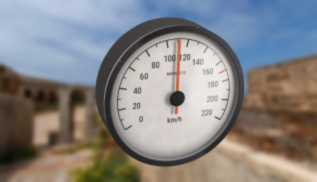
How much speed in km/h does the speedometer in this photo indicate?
110 km/h
